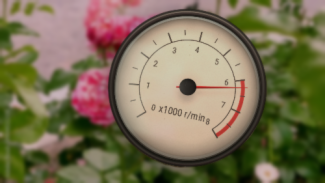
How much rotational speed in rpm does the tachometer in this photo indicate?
6250 rpm
